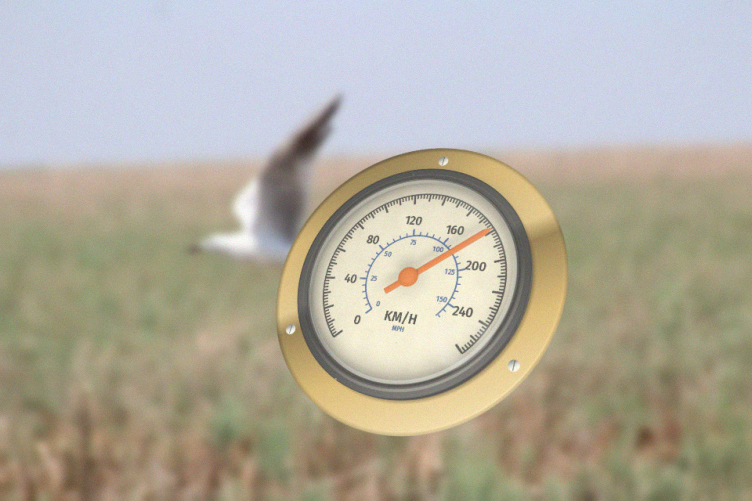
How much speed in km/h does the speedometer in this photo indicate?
180 km/h
